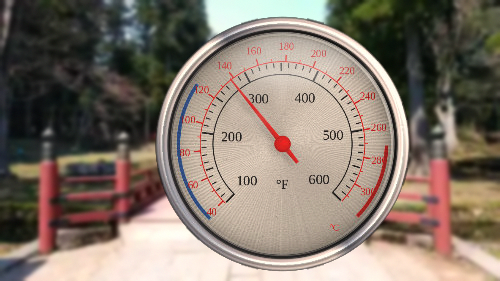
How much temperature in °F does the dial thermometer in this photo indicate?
280 °F
